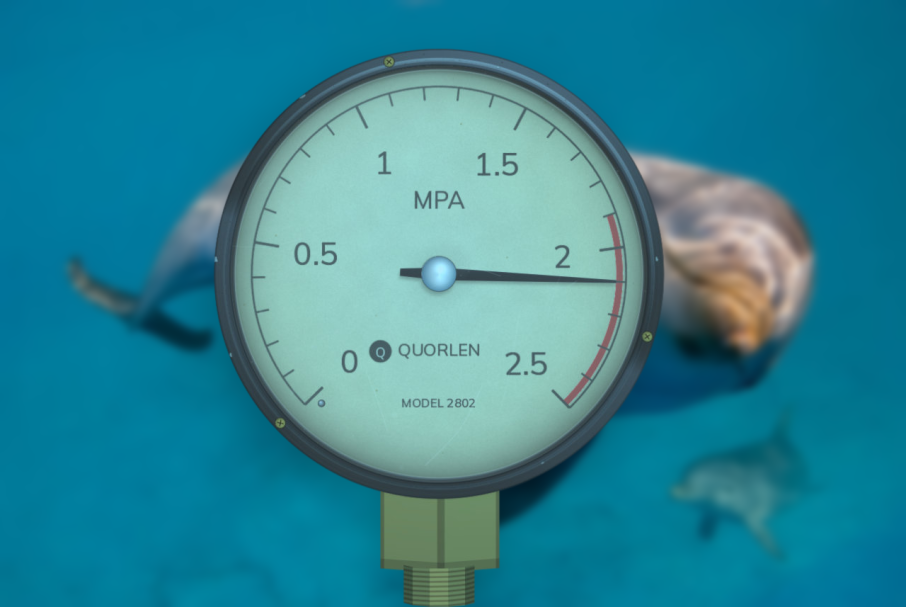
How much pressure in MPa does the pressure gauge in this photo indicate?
2.1 MPa
